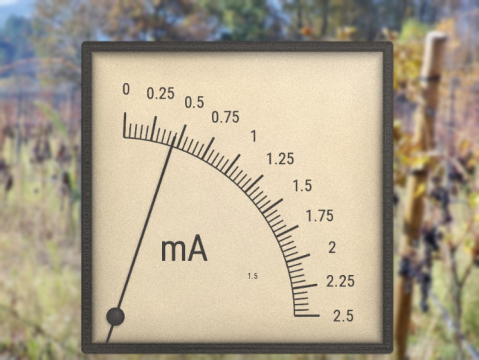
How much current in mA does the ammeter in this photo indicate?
0.45 mA
